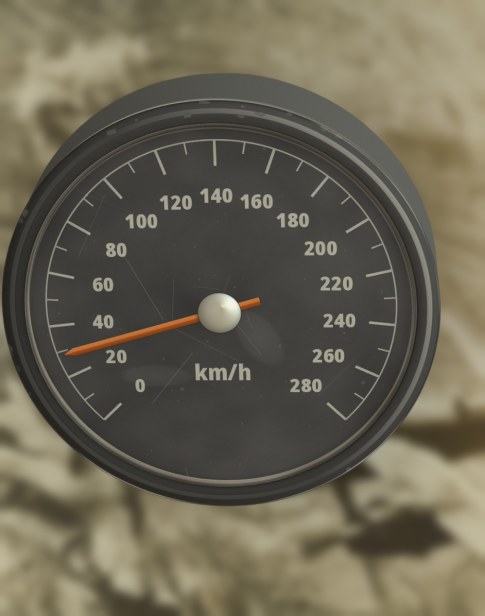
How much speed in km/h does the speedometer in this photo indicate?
30 km/h
